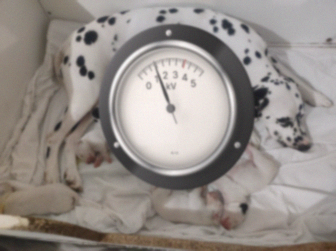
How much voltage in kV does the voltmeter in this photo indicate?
1.5 kV
